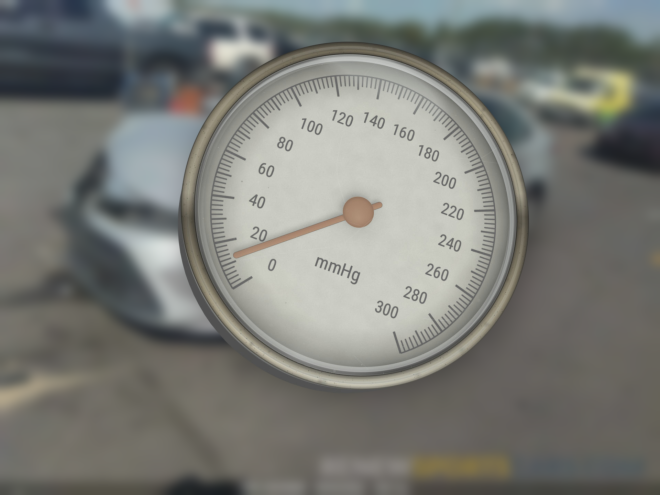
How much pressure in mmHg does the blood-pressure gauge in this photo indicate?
12 mmHg
